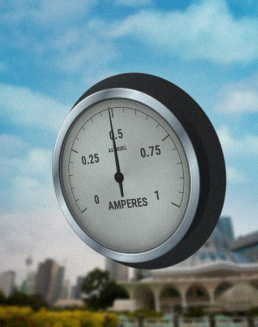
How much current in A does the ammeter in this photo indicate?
0.5 A
